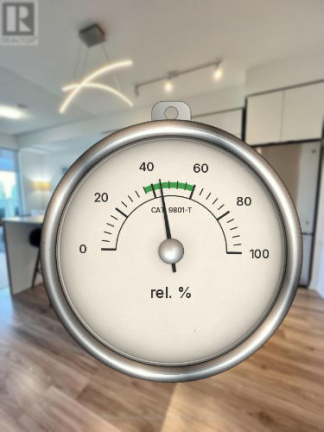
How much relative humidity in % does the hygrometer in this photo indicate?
44 %
